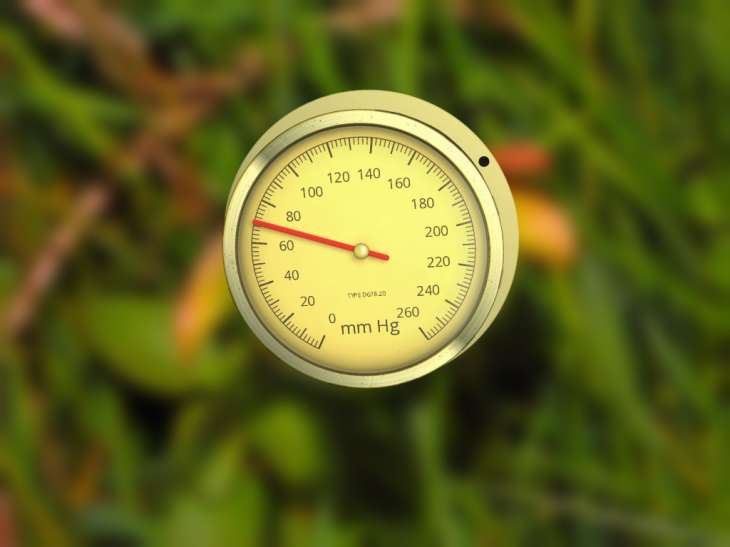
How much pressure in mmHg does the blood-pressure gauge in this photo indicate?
70 mmHg
